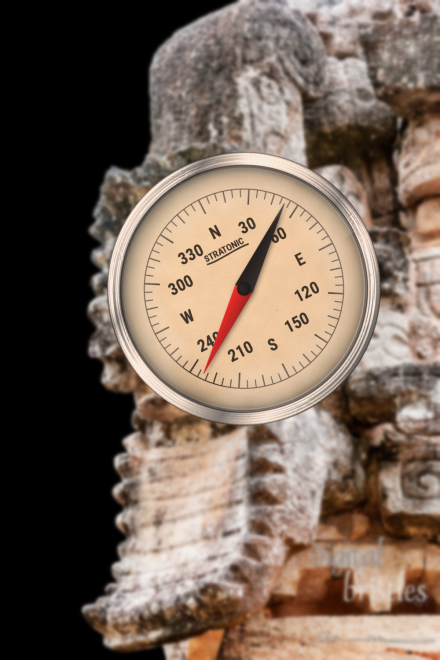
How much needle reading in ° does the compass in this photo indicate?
232.5 °
